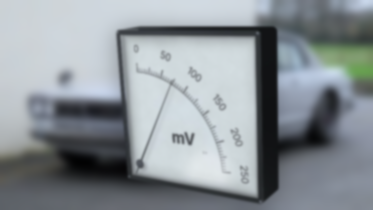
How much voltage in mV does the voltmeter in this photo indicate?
75 mV
